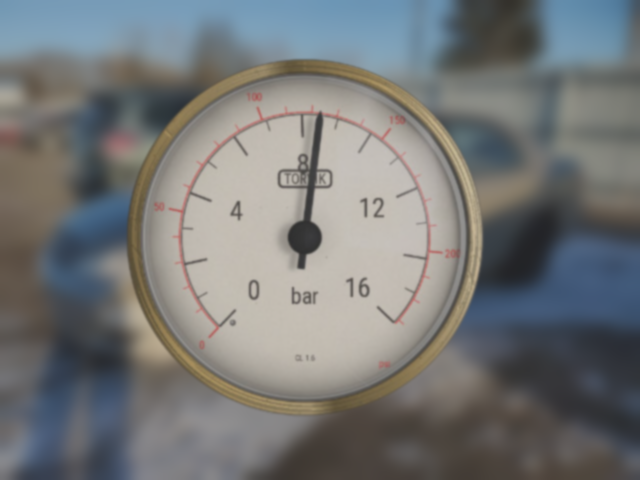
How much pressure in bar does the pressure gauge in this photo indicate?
8.5 bar
